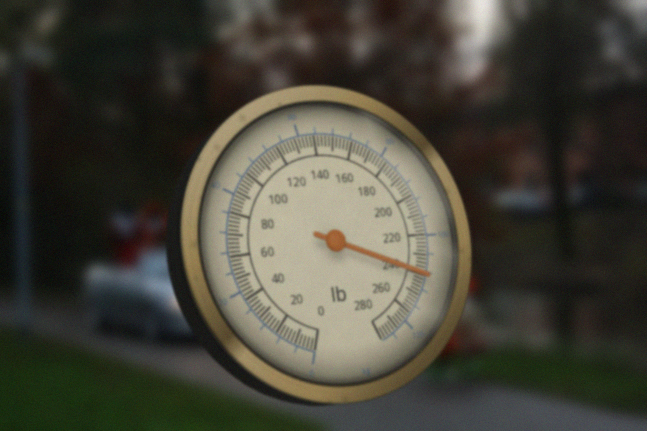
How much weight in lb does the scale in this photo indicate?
240 lb
